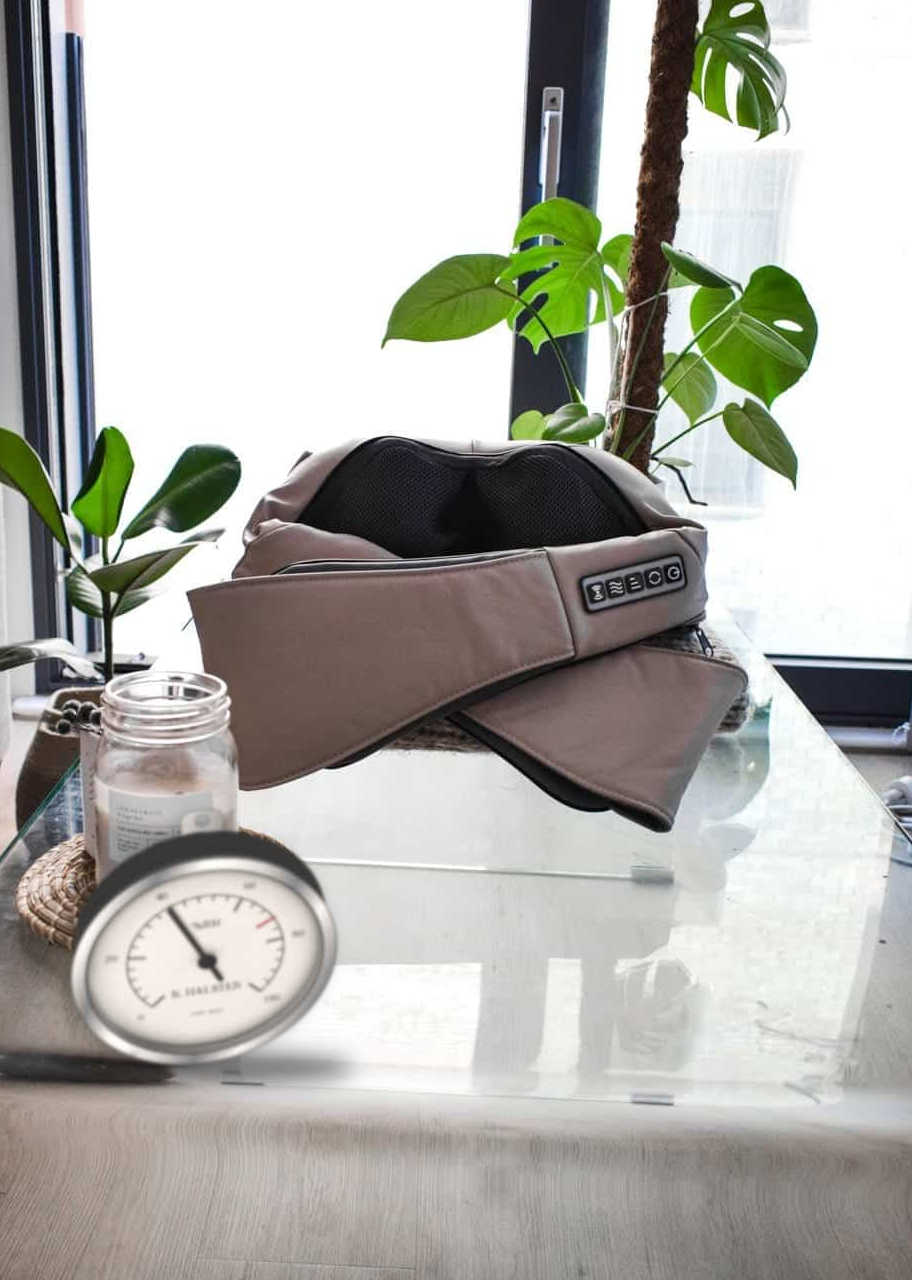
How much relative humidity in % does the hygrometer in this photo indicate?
40 %
